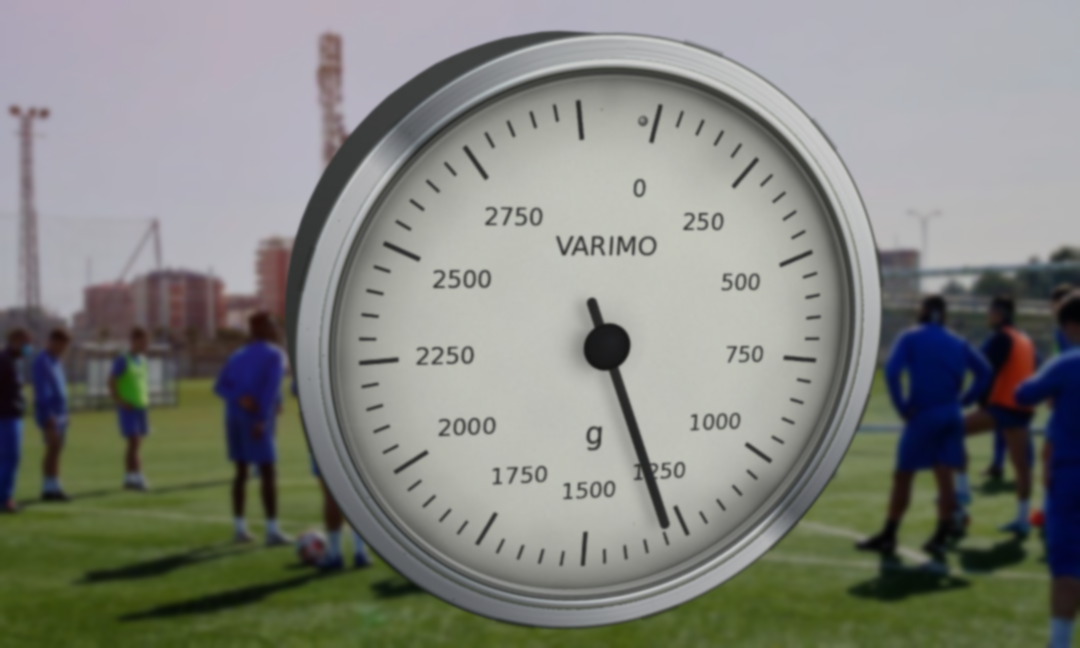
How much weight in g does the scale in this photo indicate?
1300 g
